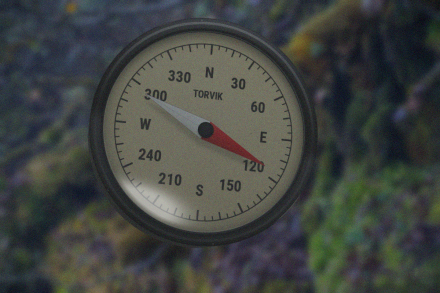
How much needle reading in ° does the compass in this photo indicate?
115 °
